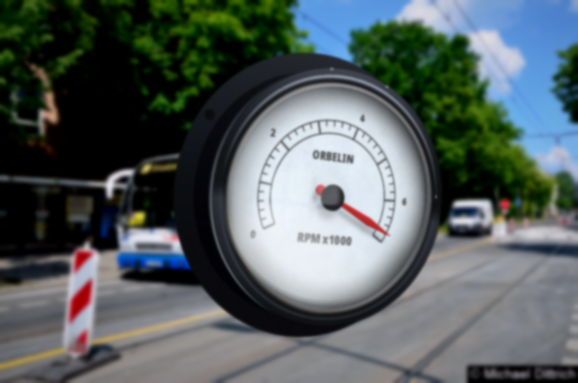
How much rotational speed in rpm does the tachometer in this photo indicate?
6800 rpm
